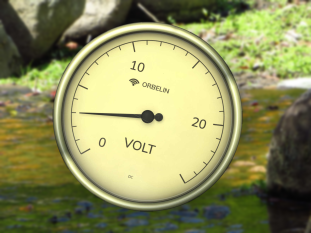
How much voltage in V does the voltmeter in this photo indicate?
3 V
